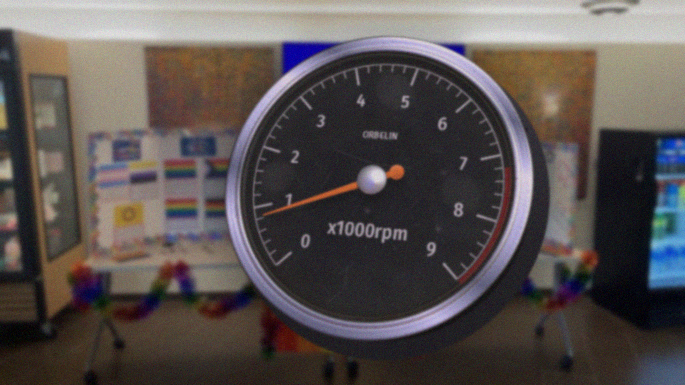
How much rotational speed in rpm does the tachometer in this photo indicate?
800 rpm
